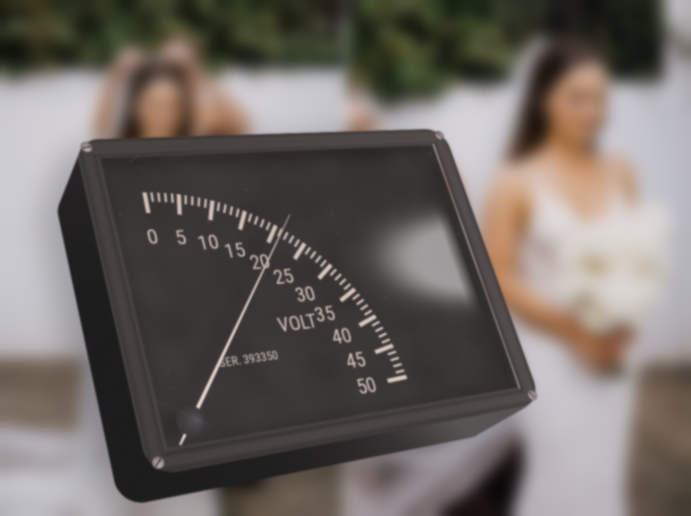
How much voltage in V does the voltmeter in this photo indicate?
21 V
